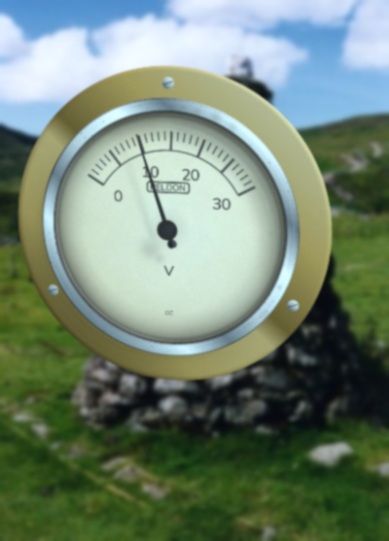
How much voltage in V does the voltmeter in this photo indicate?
10 V
